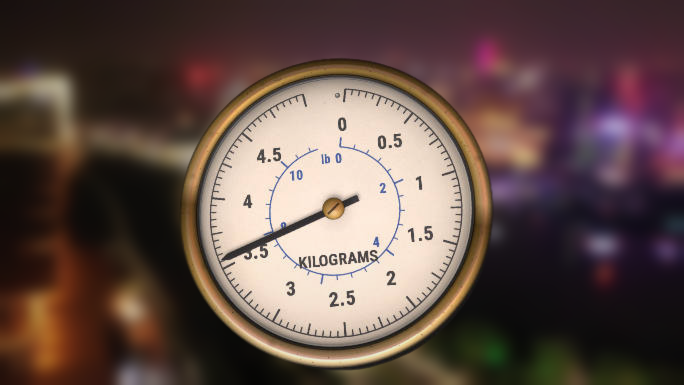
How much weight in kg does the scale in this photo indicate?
3.55 kg
